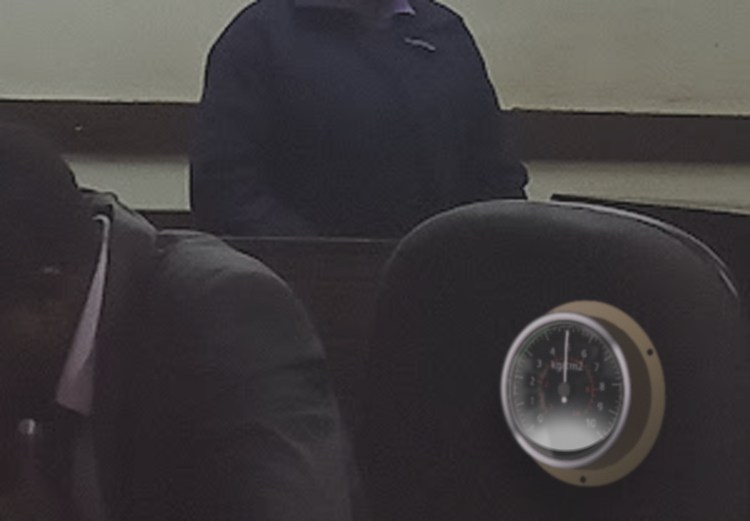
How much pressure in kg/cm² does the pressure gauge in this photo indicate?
5 kg/cm²
